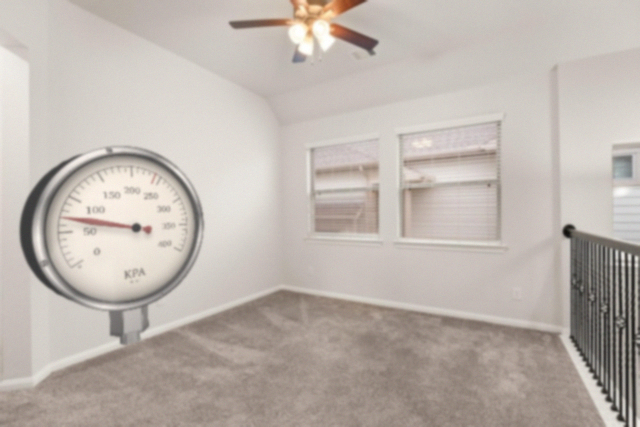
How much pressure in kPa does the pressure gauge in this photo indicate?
70 kPa
